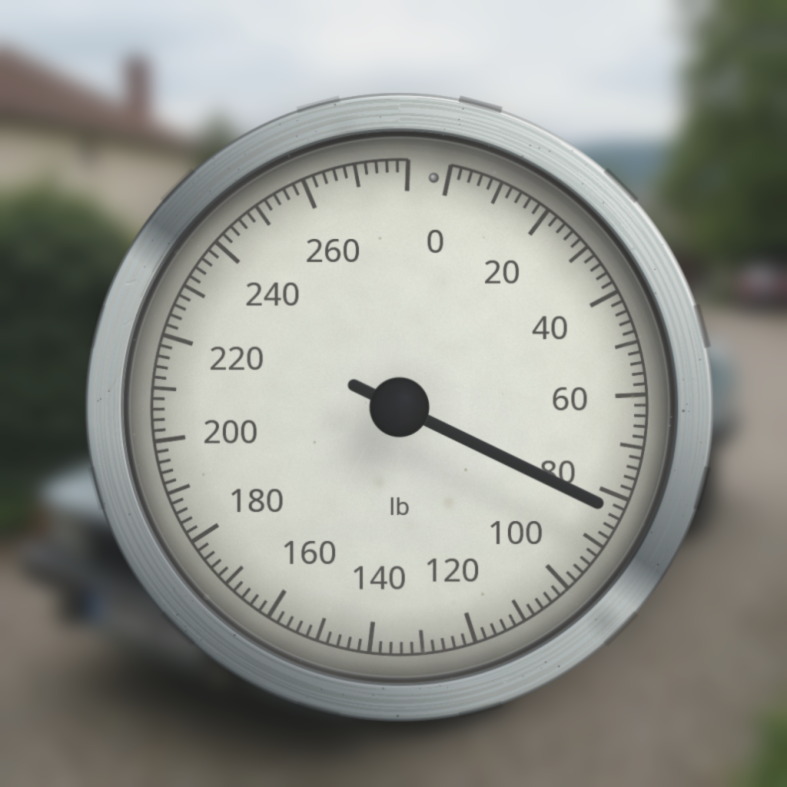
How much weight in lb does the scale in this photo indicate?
83 lb
